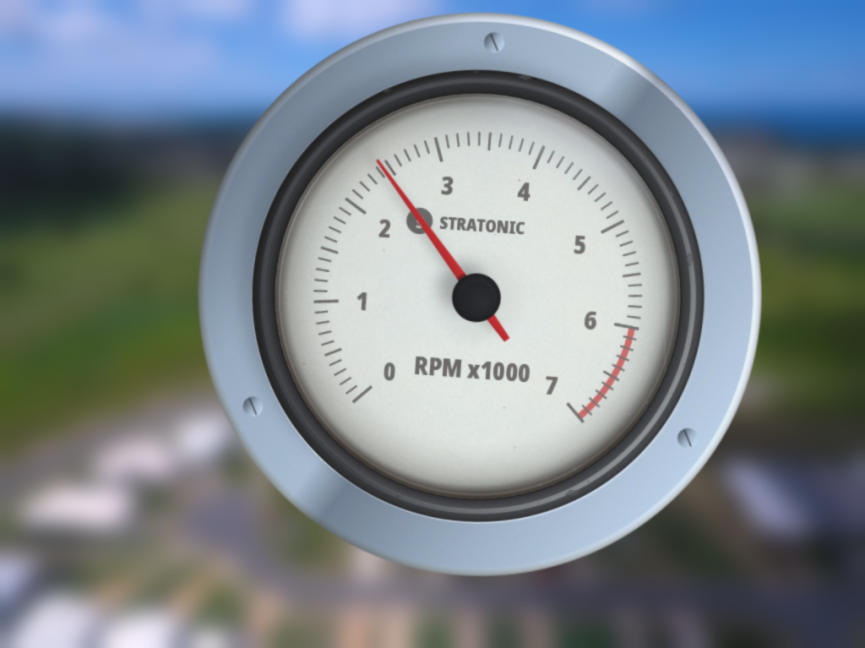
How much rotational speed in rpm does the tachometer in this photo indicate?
2450 rpm
